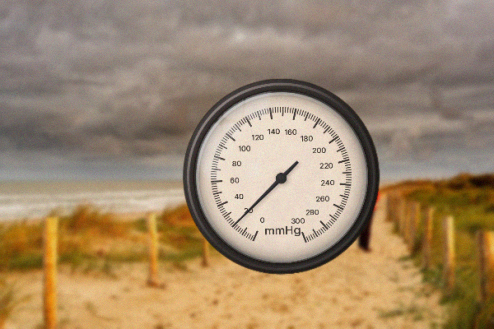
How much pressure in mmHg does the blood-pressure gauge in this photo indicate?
20 mmHg
